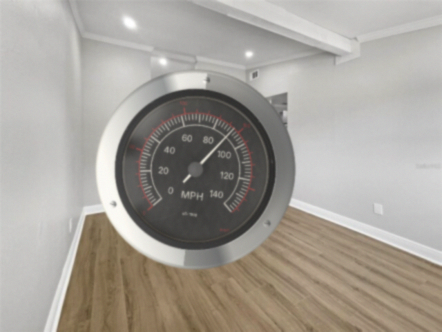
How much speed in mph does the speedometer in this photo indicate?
90 mph
